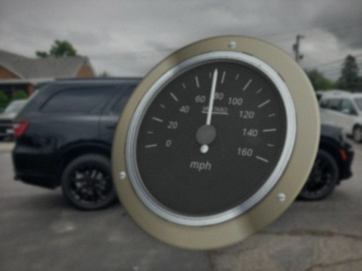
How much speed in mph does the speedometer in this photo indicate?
75 mph
